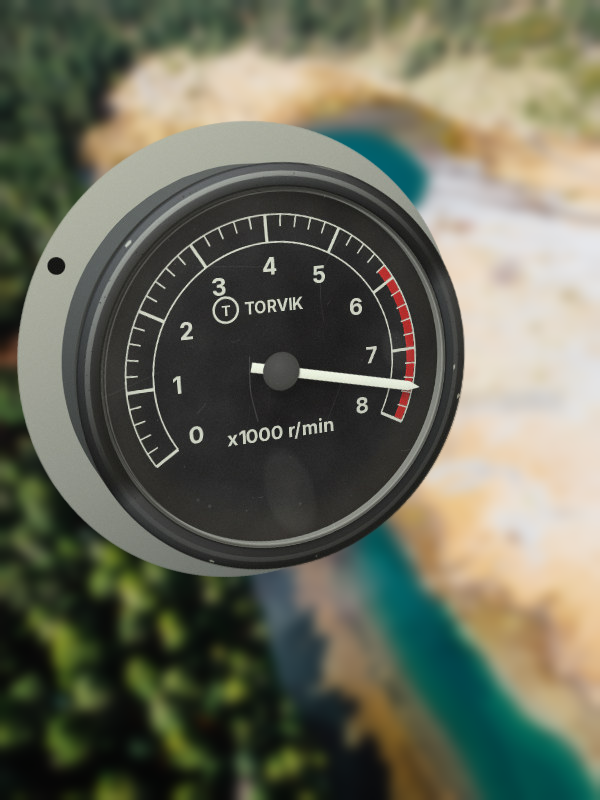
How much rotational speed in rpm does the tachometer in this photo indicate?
7500 rpm
